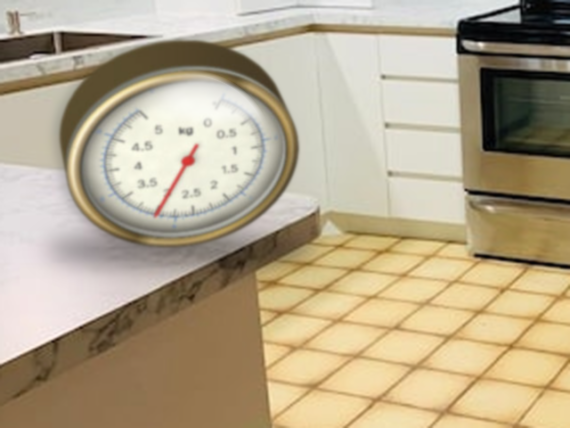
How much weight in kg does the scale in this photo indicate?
3 kg
